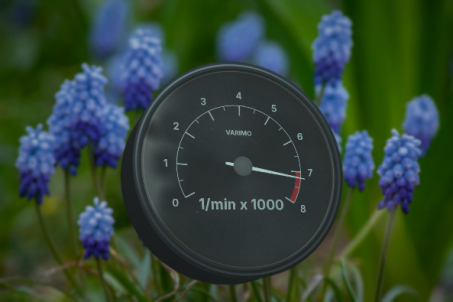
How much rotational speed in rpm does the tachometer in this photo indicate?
7250 rpm
